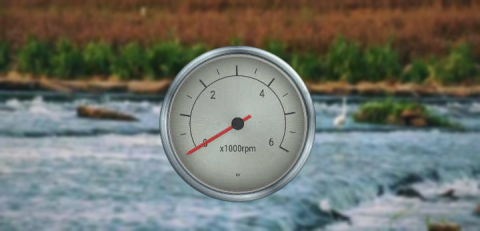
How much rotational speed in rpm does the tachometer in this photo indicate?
0 rpm
